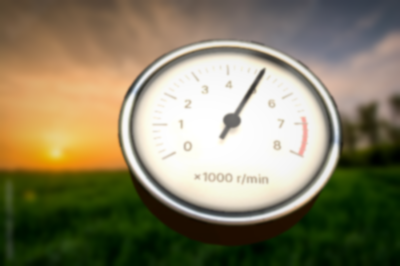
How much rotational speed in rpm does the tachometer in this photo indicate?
5000 rpm
